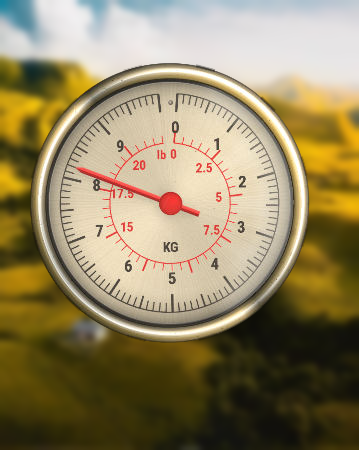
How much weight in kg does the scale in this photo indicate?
8.2 kg
